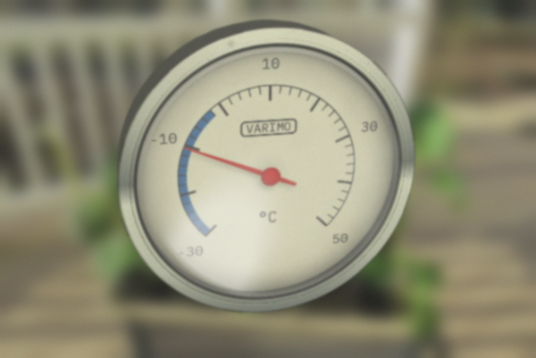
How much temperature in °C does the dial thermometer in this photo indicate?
-10 °C
